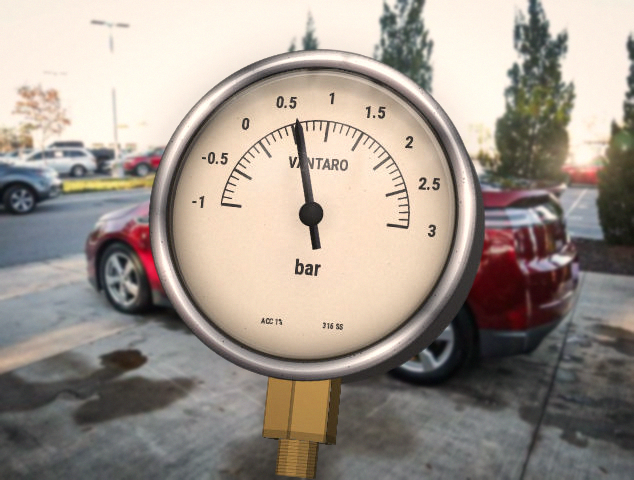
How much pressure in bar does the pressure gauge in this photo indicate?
0.6 bar
